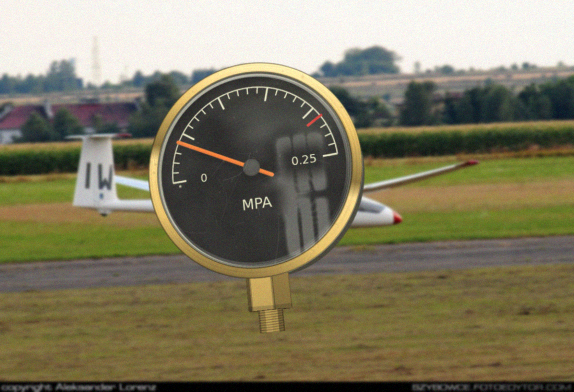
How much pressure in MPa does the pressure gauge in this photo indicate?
0.04 MPa
